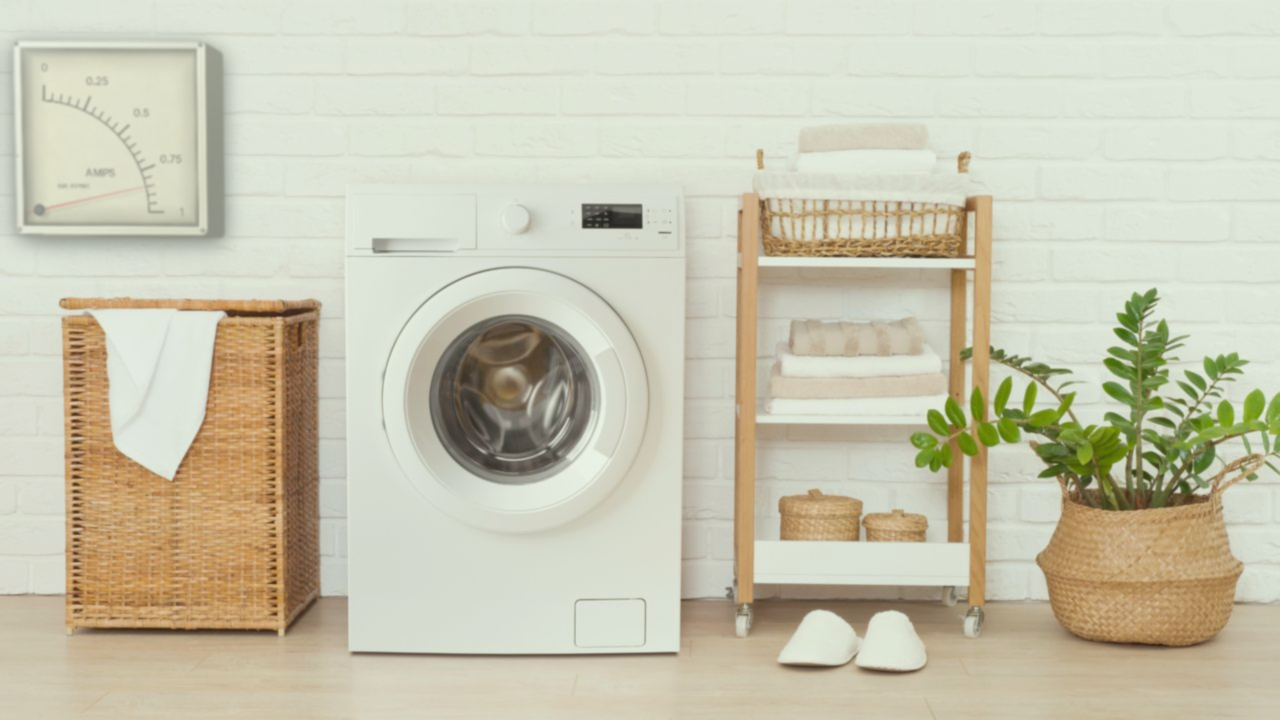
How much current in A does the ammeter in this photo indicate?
0.85 A
